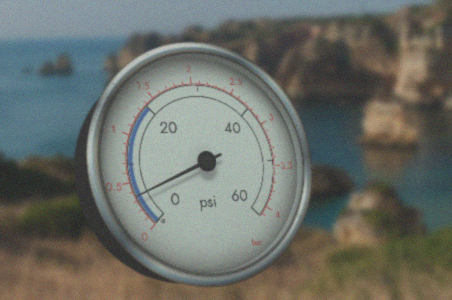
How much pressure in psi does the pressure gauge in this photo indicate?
5 psi
